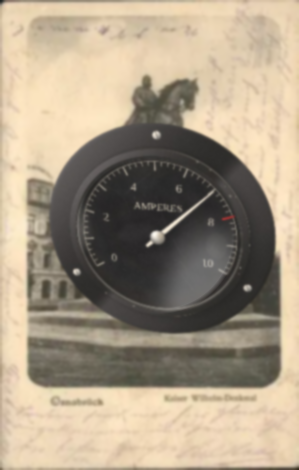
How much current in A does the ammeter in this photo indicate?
7 A
